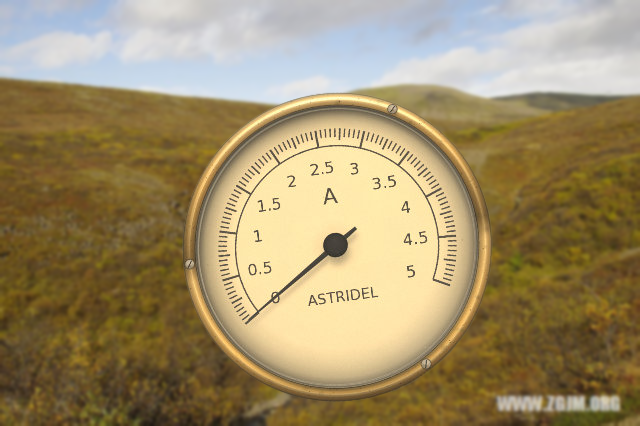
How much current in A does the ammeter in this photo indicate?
0 A
